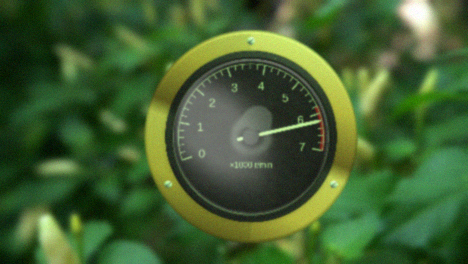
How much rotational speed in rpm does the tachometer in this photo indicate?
6200 rpm
